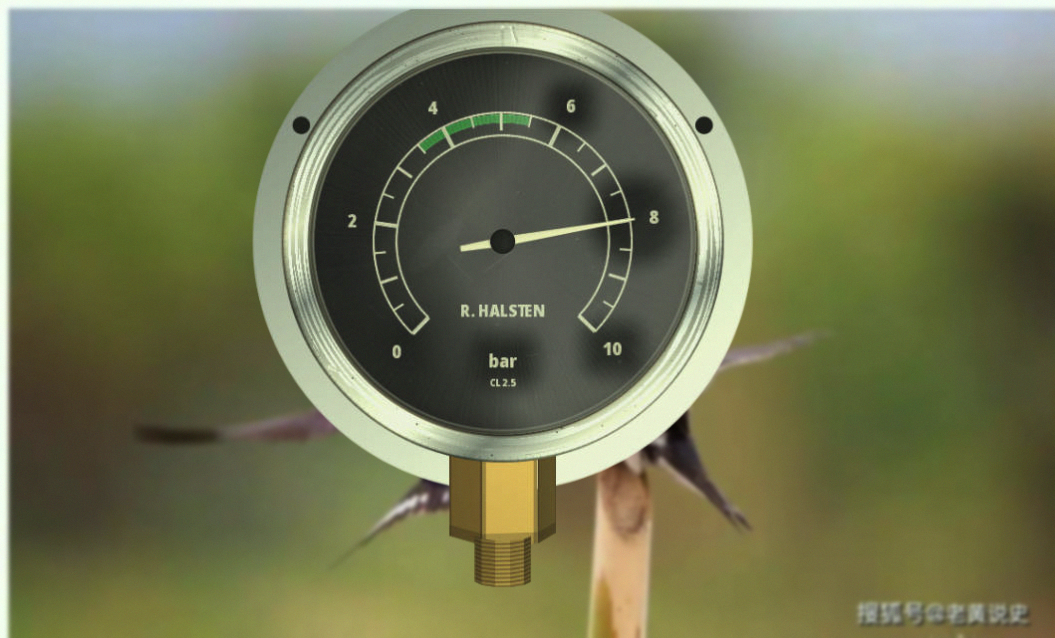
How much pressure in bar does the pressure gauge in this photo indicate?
8 bar
